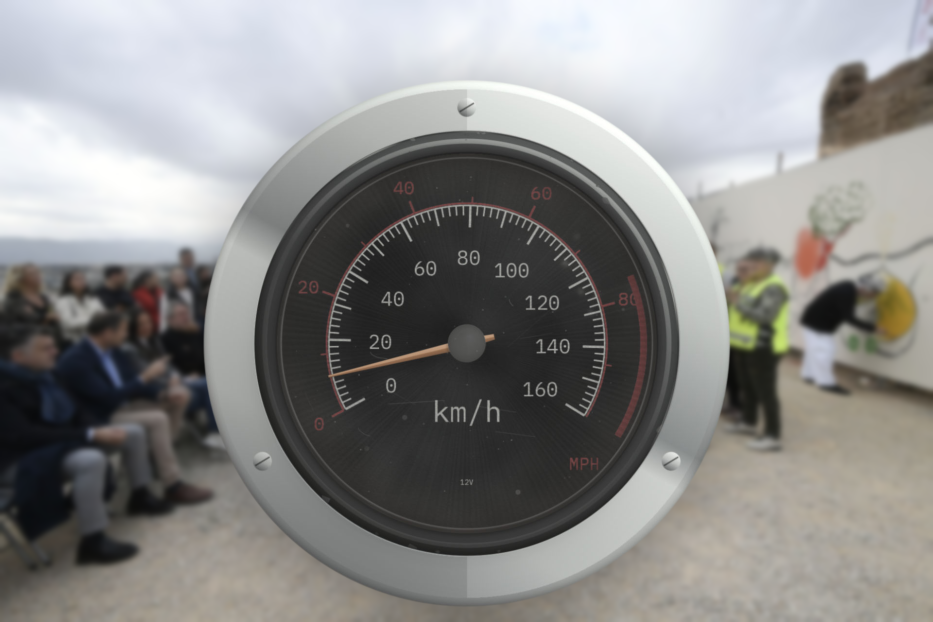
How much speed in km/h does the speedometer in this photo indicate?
10 km/h
